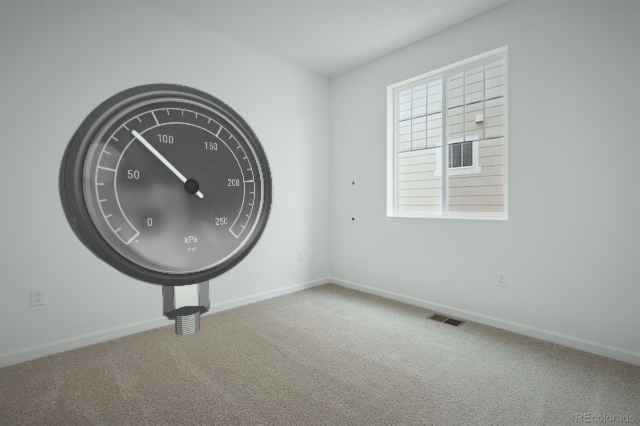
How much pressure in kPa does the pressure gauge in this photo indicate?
80 kPa
